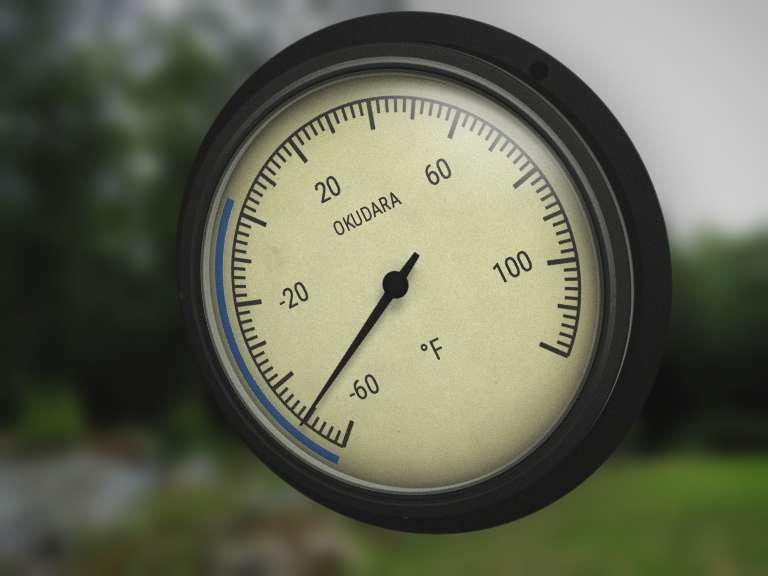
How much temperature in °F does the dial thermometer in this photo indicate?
-50 °F
